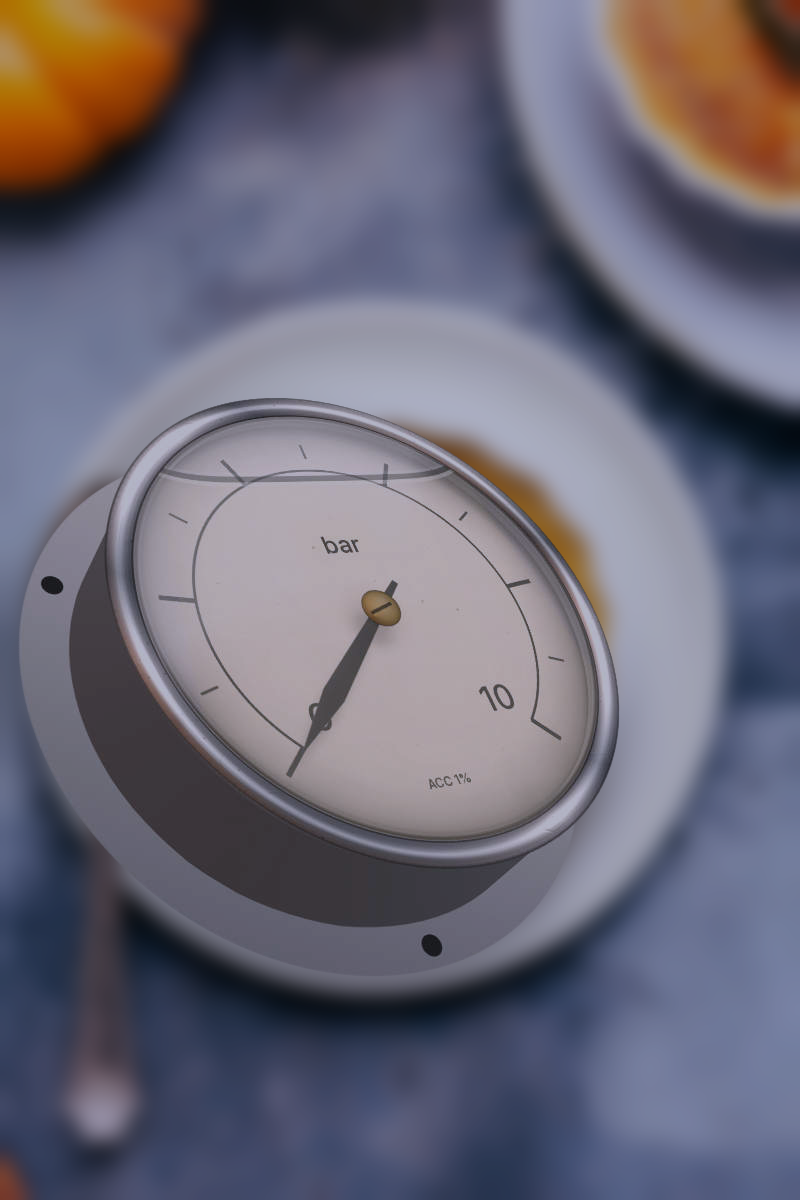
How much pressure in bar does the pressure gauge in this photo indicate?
0 bar
